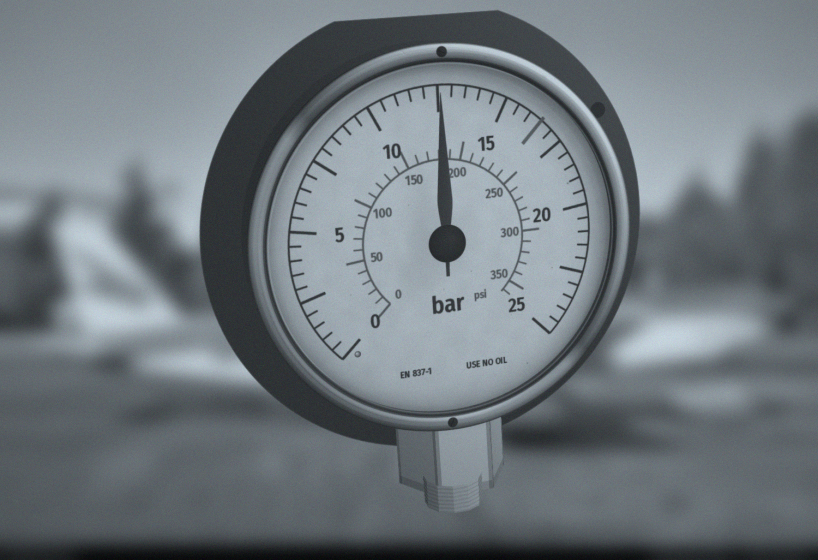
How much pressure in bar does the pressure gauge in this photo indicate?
12.5 bar
